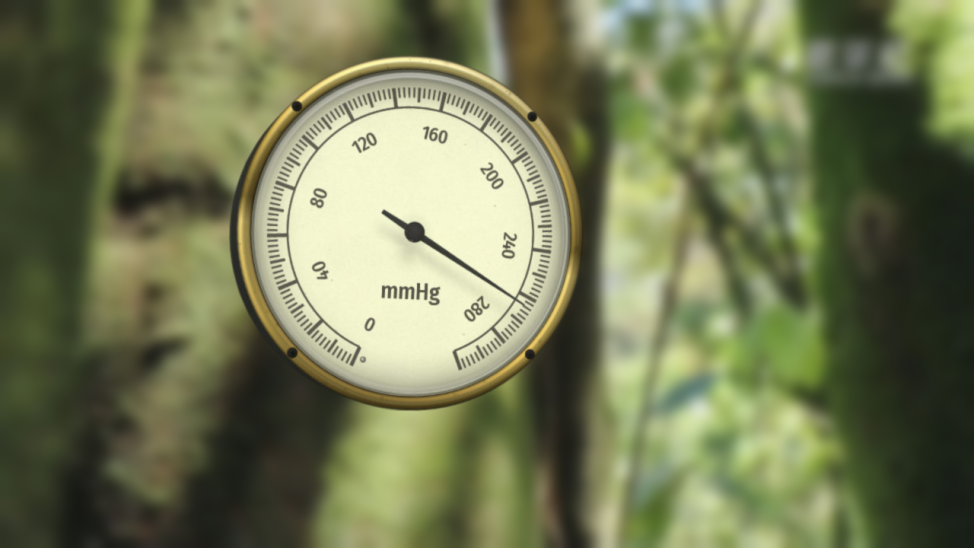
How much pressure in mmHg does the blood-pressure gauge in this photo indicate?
264 mmHg
